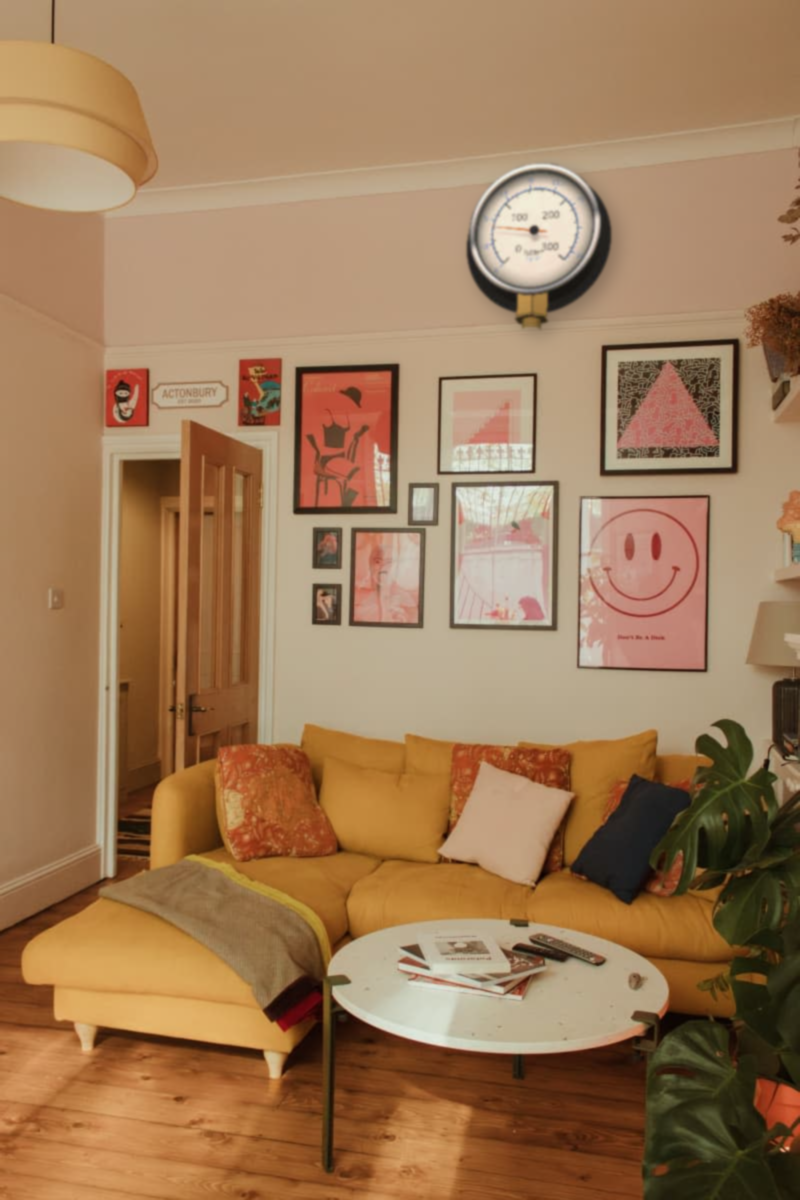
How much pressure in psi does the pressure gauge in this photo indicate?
60 psi
